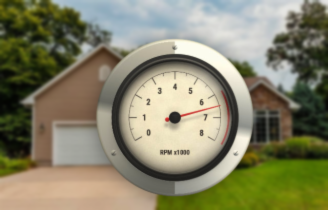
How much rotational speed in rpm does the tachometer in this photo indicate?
6500 rpm
